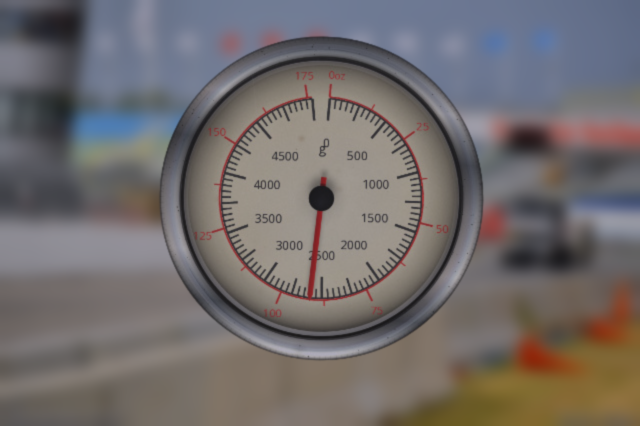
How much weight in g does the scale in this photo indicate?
2600 g
